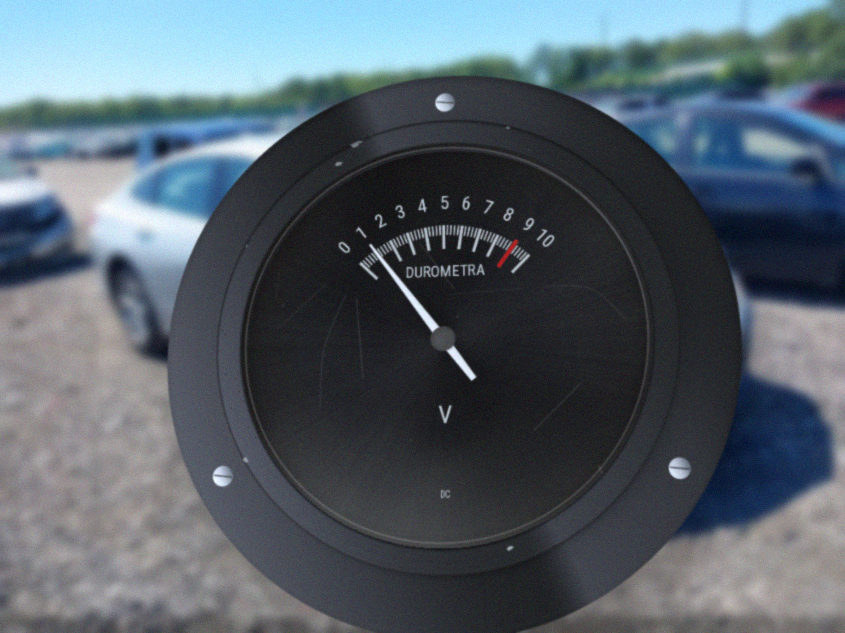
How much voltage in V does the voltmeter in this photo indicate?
1 V
